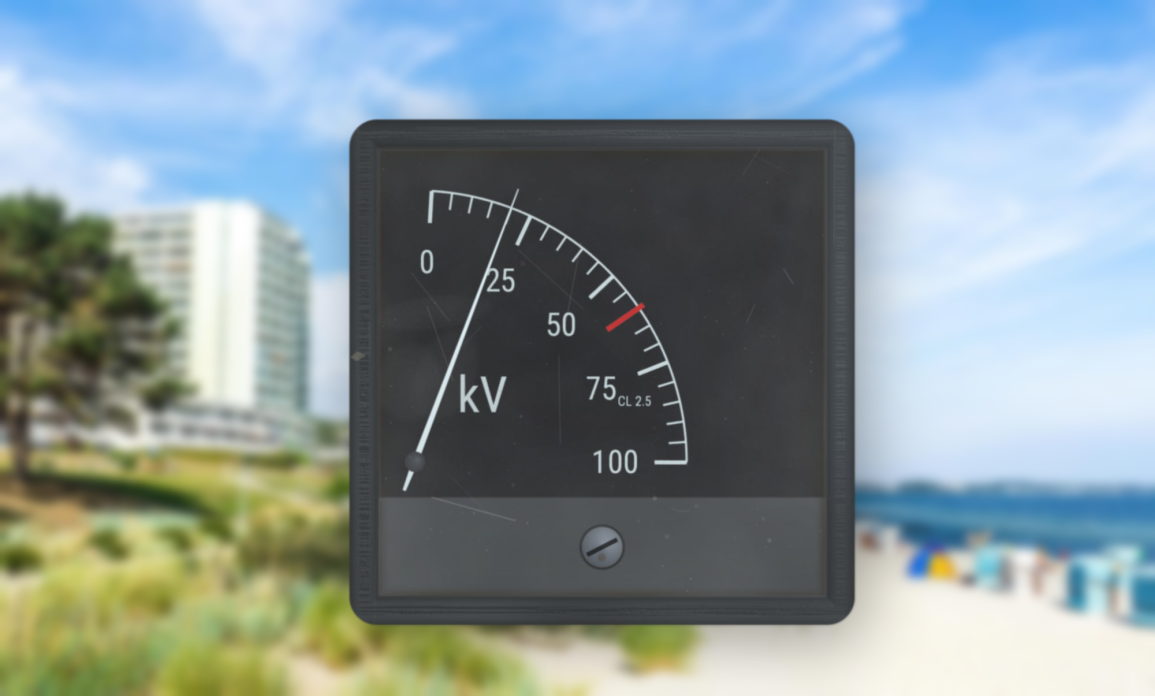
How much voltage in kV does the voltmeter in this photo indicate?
20 kV
